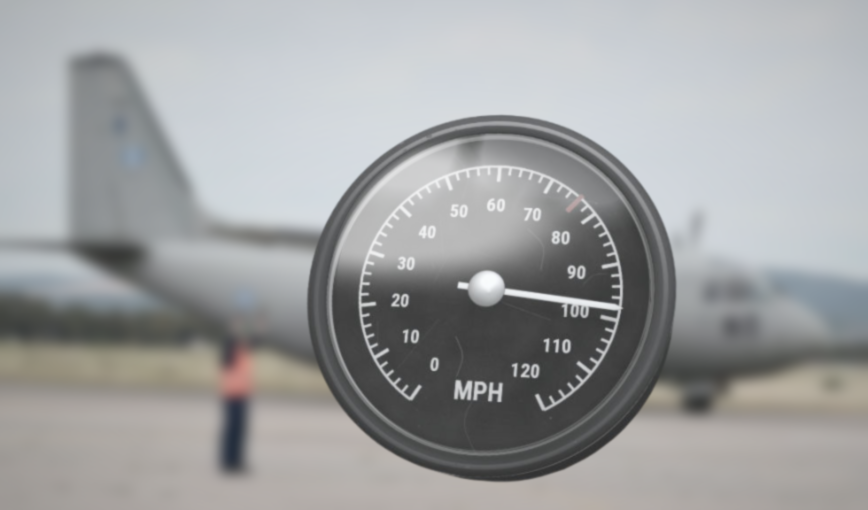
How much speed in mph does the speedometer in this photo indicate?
98 mph
